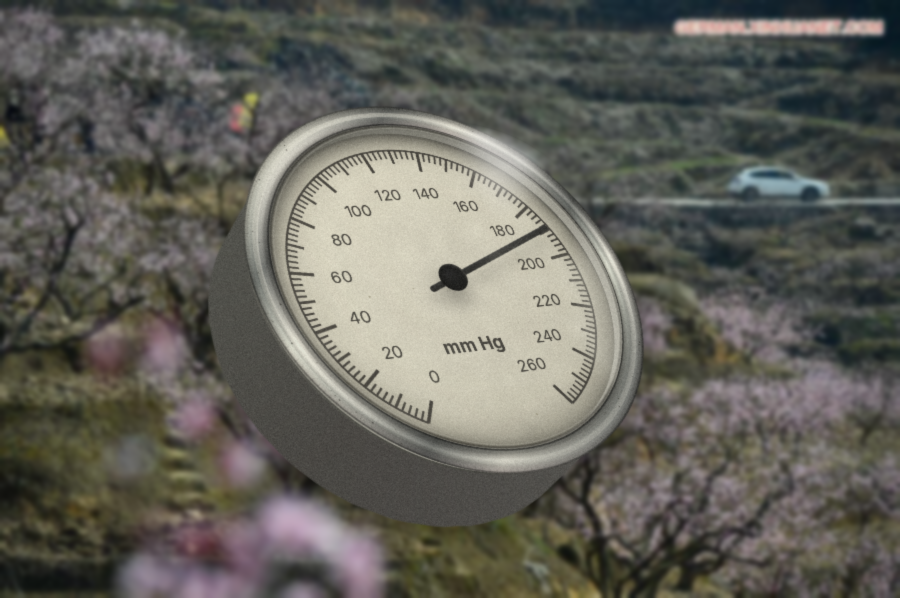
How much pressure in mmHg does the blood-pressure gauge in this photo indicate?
190 mmHg
